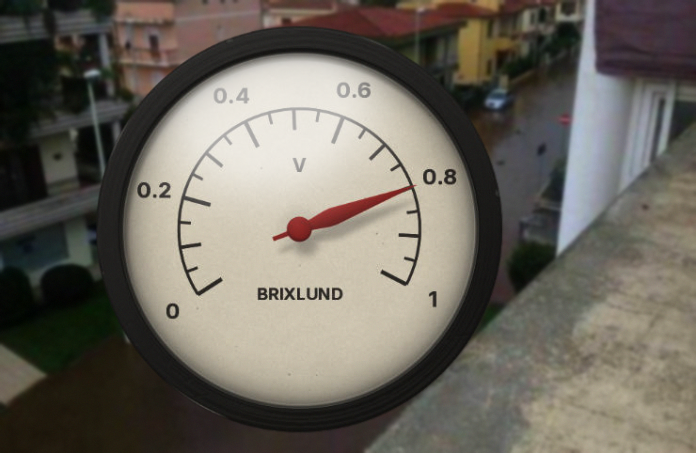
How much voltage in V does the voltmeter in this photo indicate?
0.8 V
